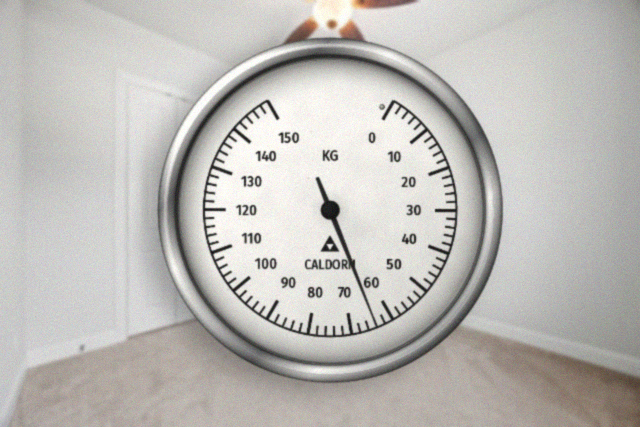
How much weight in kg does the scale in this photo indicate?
64 kg
